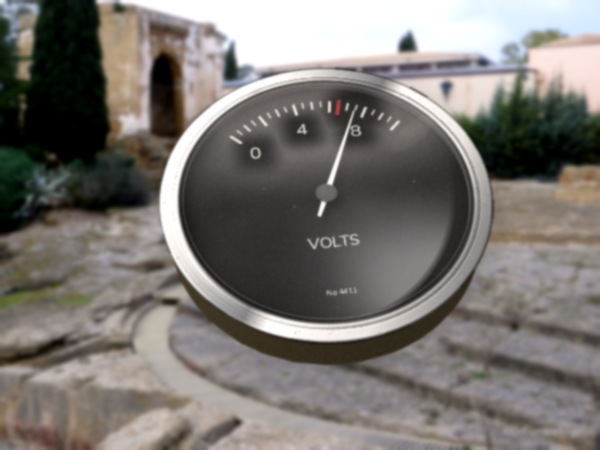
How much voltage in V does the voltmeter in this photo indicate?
7.5 V
